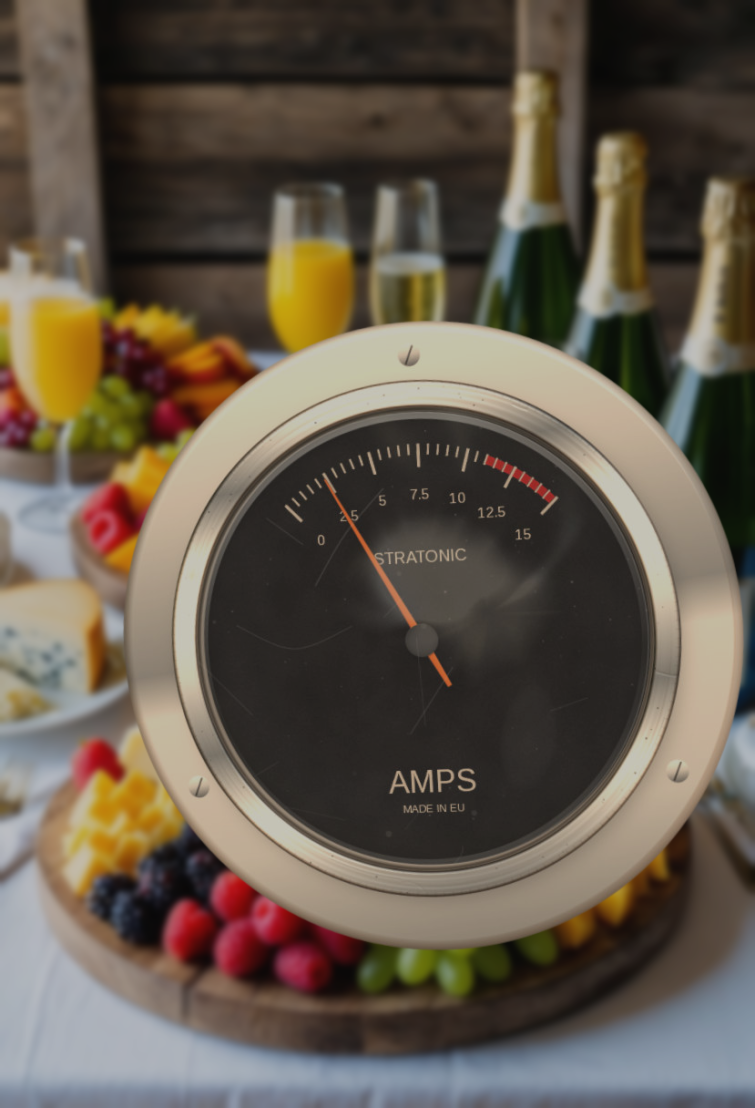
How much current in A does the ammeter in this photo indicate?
2.5 A
